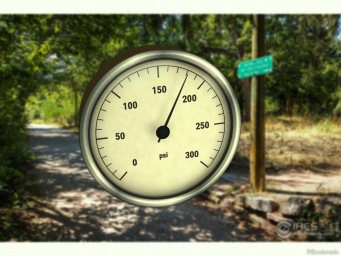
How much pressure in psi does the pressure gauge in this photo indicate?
180 psi
